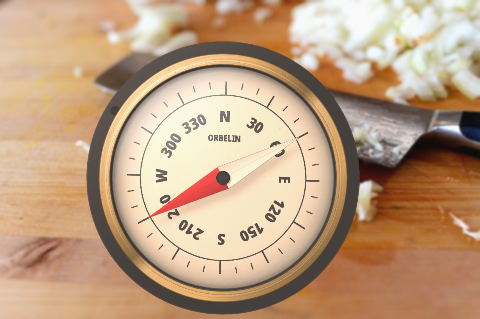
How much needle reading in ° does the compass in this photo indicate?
240 °
